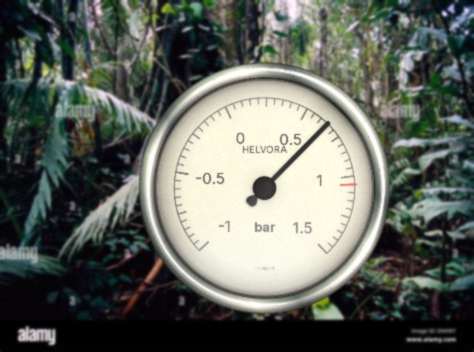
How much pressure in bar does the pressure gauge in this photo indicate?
0.65 bar
